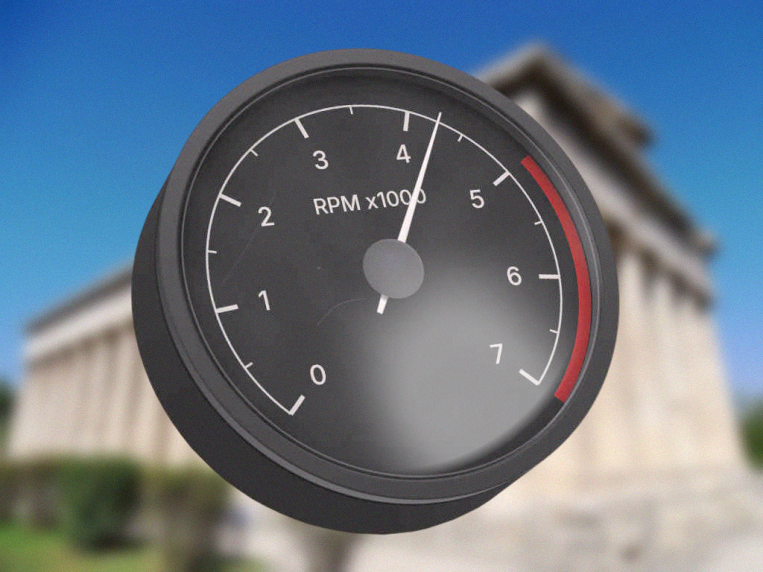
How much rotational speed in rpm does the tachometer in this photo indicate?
4250 rpm
